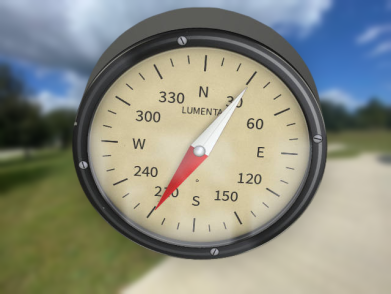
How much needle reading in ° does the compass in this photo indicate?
210 °
